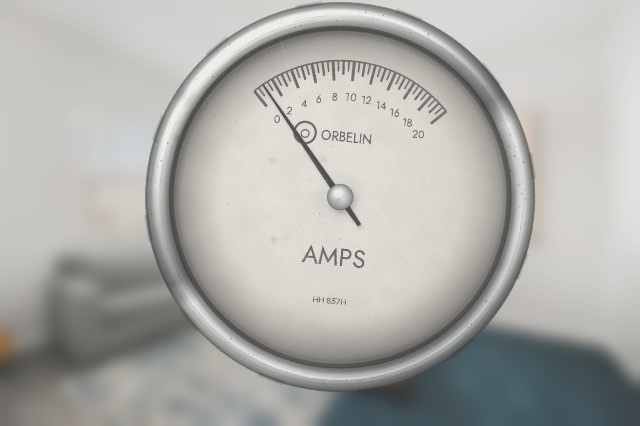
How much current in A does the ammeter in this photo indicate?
1 A
